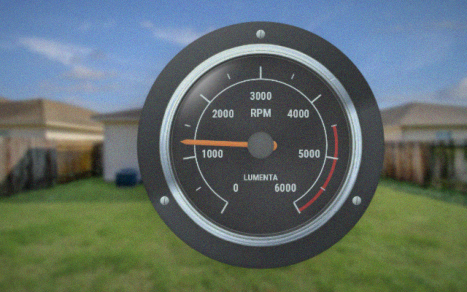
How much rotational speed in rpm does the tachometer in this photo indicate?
1250 rpm
